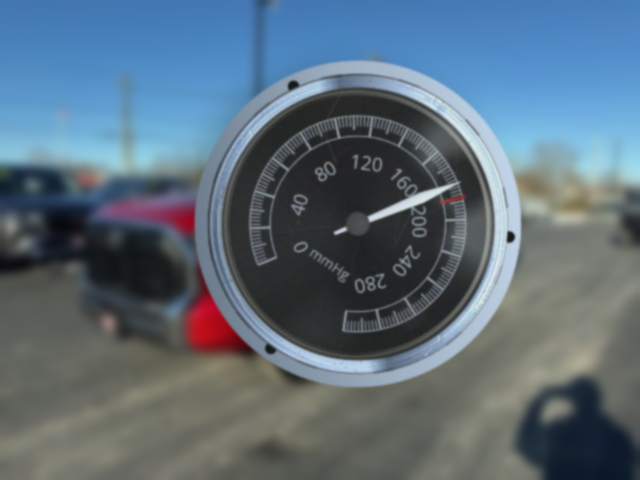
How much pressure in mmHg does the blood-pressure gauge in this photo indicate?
180 mmHg
